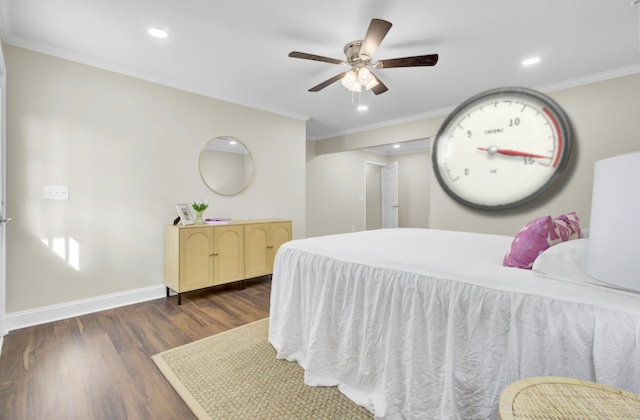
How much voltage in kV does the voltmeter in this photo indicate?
14.5 kV
